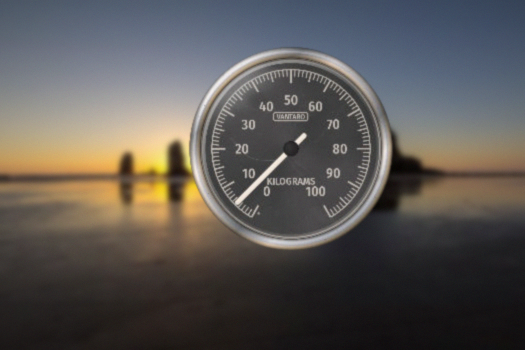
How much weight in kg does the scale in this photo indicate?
5 kg
